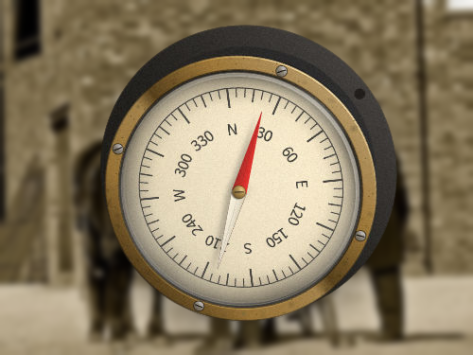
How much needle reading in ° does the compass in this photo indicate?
22.5 °
